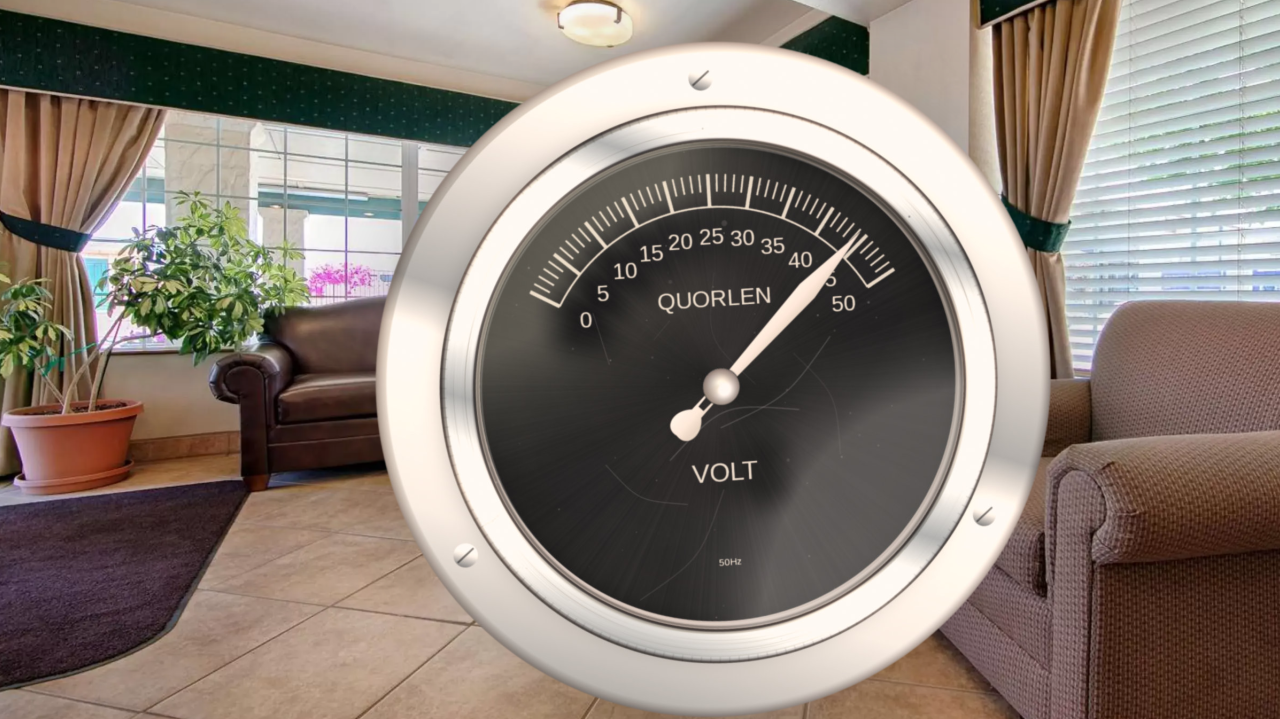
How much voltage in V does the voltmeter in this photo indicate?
44 V
